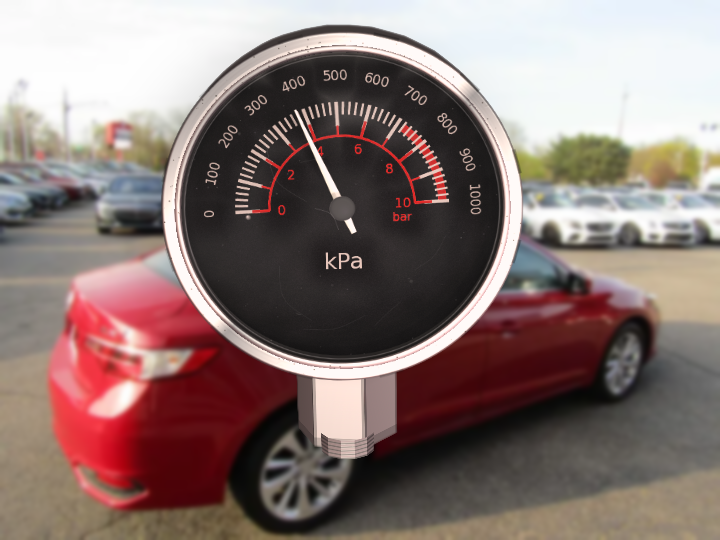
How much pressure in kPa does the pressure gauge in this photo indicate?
380 kPa
